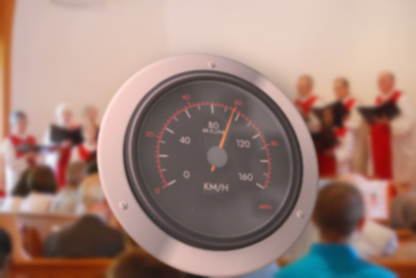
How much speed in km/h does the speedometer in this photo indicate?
95 km/h
